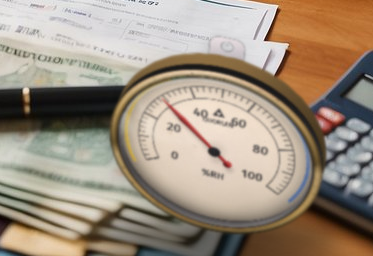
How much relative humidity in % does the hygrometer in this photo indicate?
30 %
